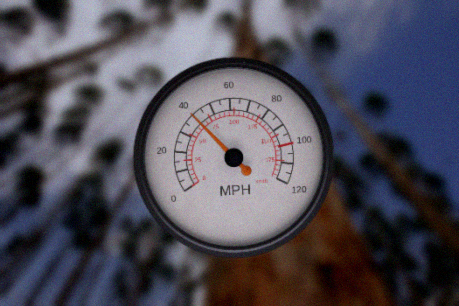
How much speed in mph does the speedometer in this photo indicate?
40 mph
